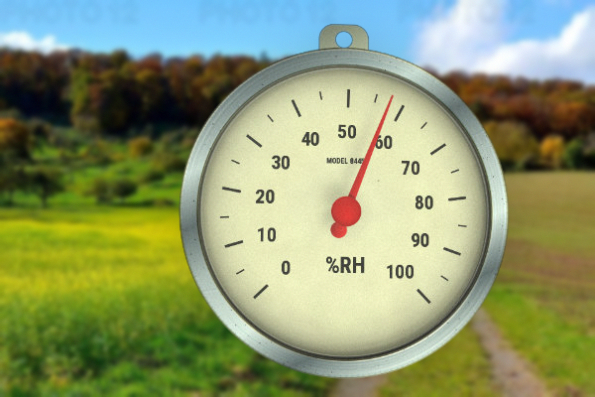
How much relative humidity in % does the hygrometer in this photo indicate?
57.5 %
